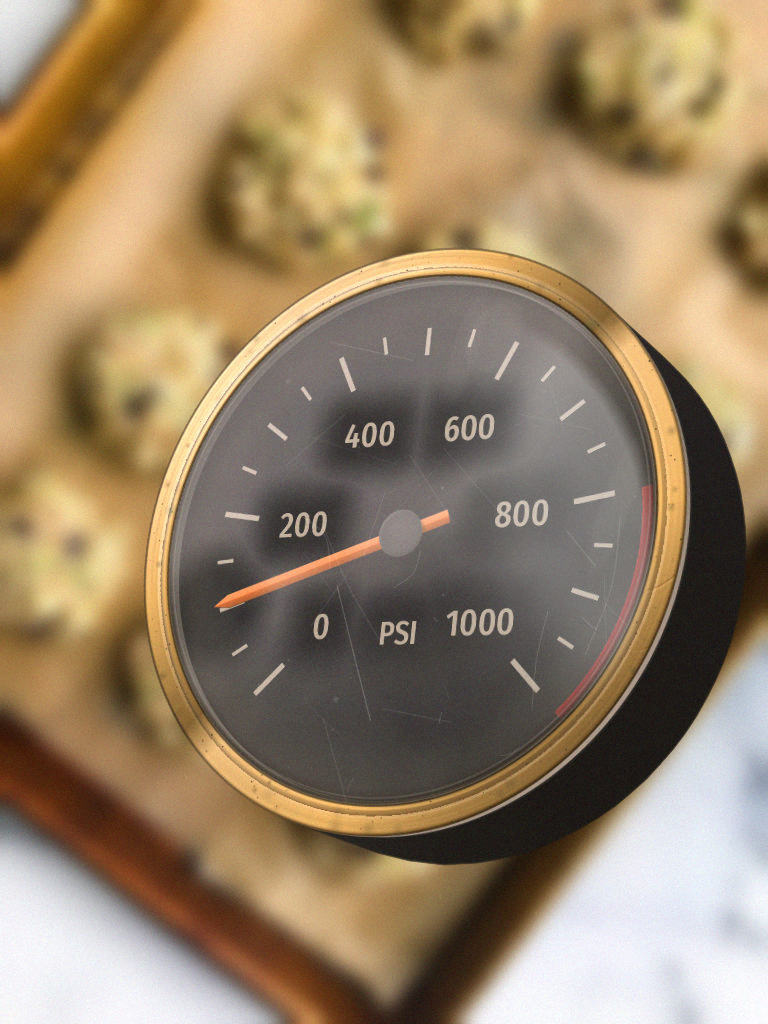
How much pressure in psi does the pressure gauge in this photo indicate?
100 psi
